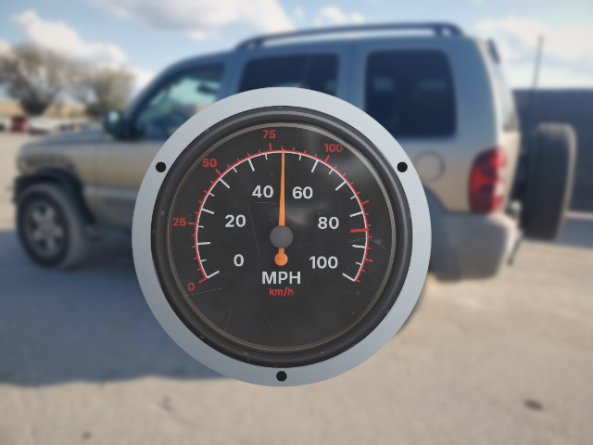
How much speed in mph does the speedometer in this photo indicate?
50 mph
